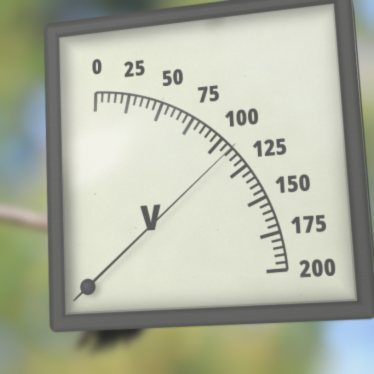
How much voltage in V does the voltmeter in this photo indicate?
110 V
